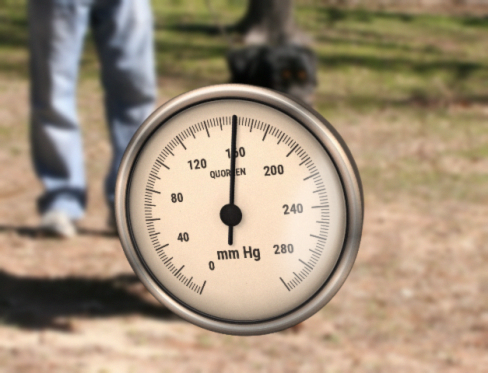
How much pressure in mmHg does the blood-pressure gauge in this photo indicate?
160 mmHg
